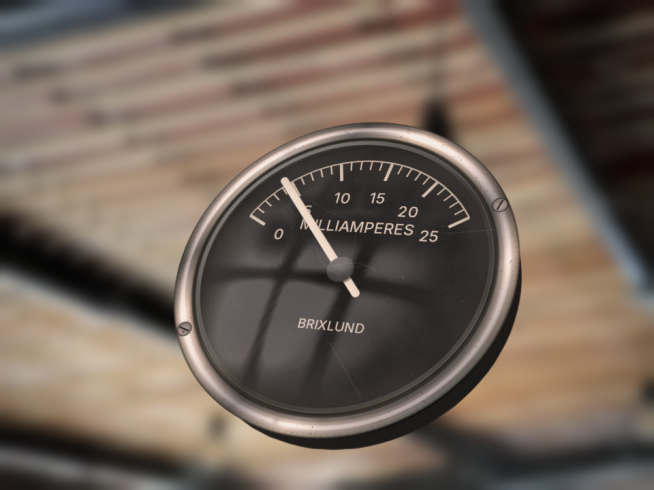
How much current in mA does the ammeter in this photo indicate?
4.5 mA
